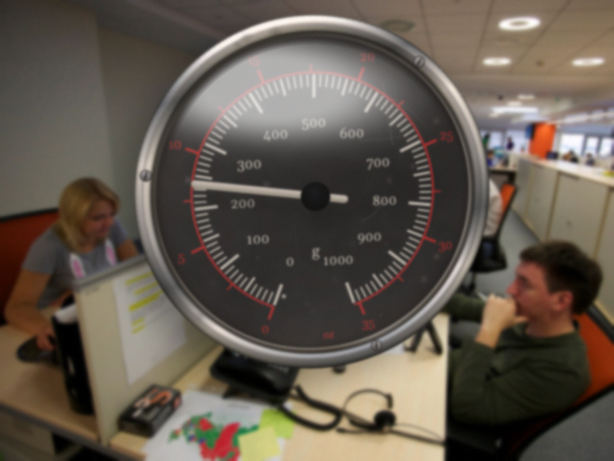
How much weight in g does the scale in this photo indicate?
240 g
